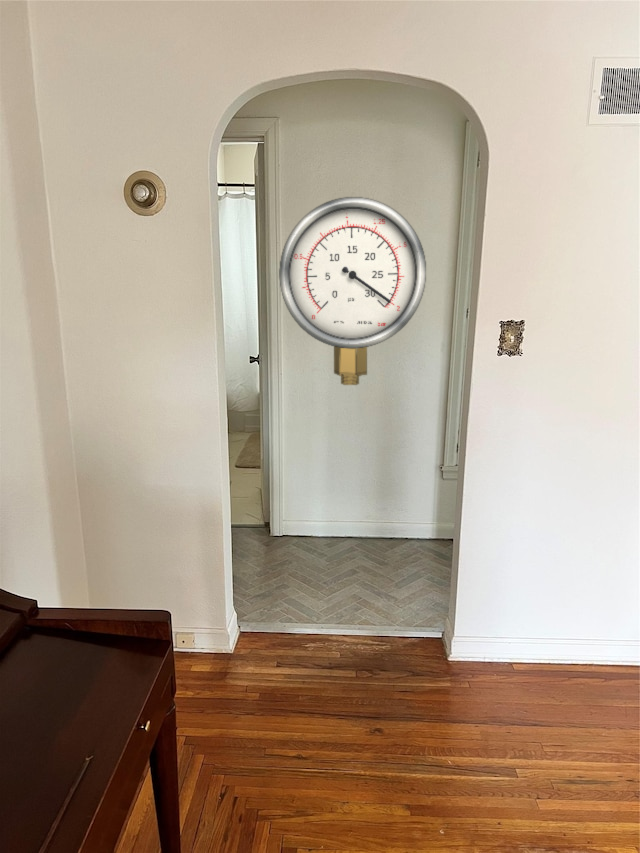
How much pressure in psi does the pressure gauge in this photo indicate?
29 psi
